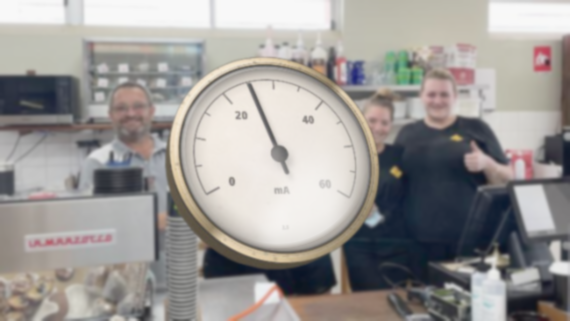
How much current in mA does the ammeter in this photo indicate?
25 mA
